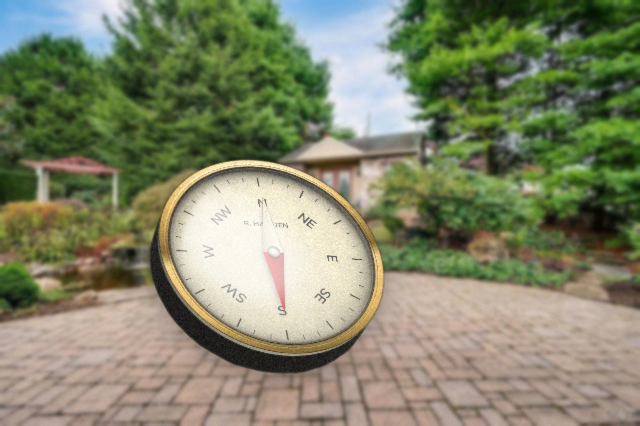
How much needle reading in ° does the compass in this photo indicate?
180 °
